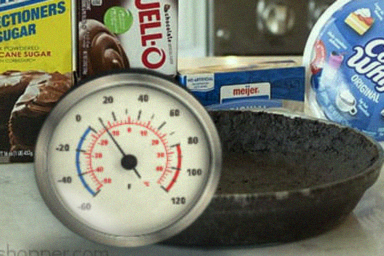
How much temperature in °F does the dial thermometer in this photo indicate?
10 °F
